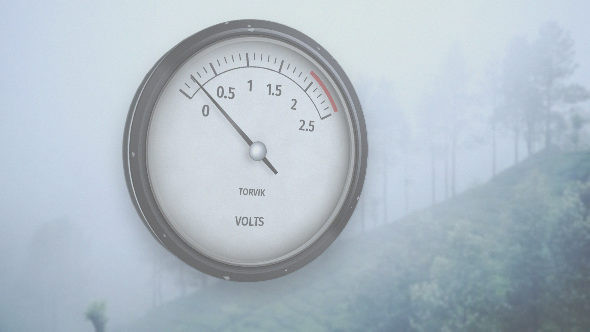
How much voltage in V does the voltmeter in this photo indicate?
0.2 V
